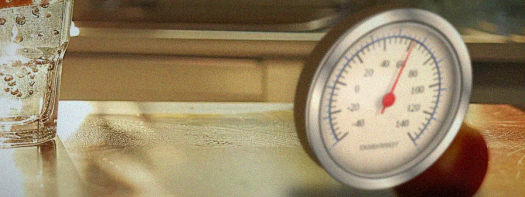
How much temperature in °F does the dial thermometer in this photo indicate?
60 °F
